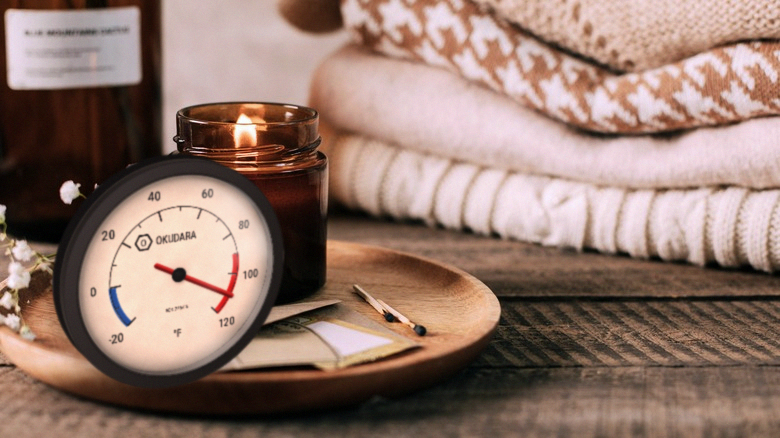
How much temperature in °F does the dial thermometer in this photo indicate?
110 °F
